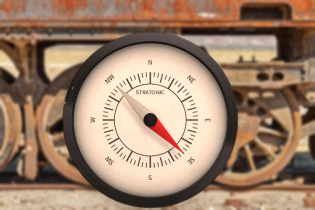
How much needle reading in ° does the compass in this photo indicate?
135 °
